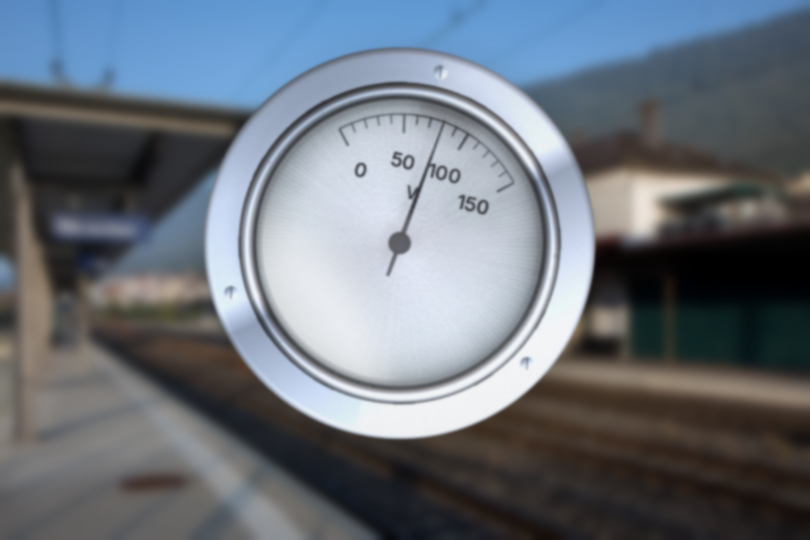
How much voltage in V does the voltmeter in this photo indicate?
80 V
